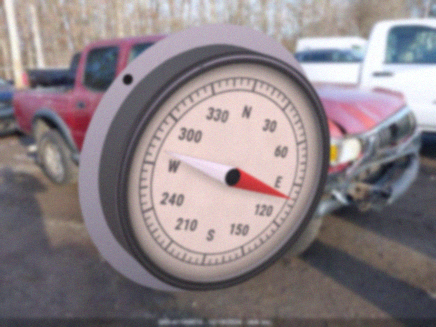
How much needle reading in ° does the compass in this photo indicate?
100 °
